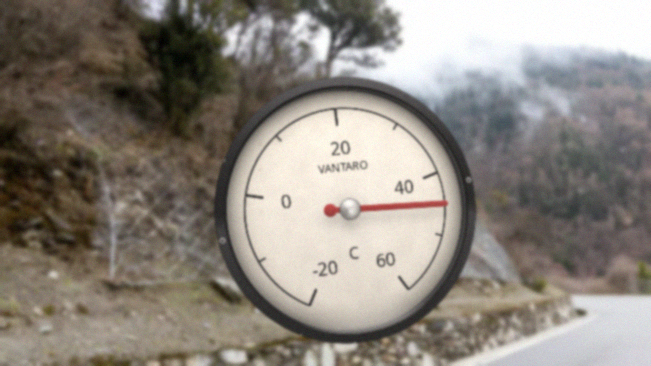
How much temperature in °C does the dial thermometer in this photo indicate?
45 °C
